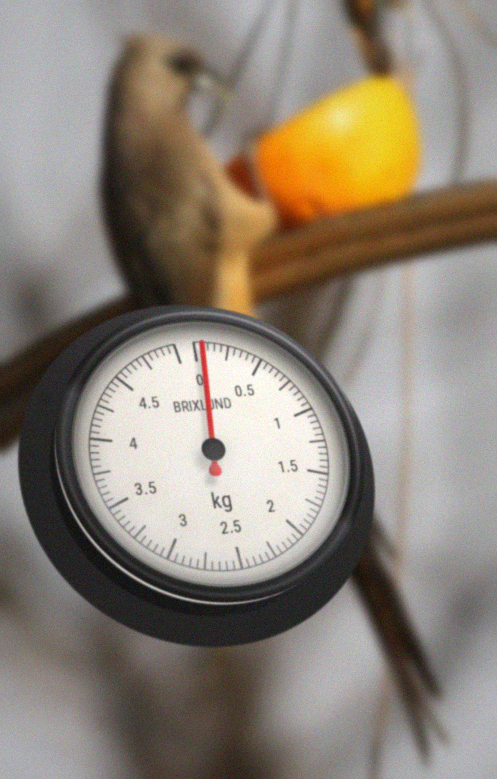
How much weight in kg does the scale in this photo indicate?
0.05 kg
